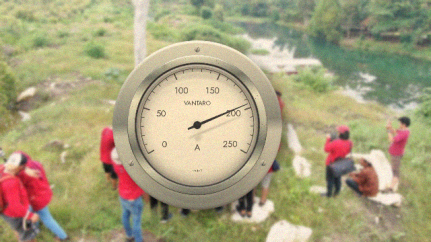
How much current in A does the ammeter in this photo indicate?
195 A
